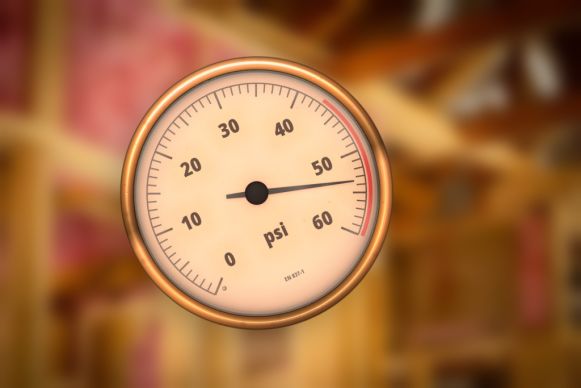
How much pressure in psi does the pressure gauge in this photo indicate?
53.5 psi
